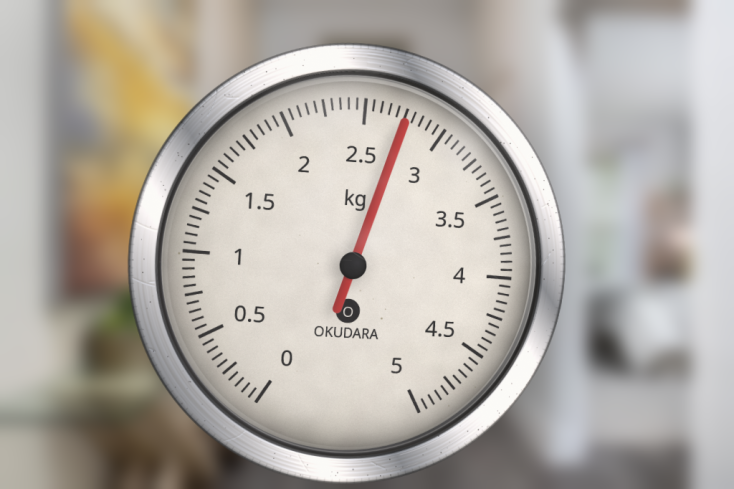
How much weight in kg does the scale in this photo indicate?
2.75 kg
